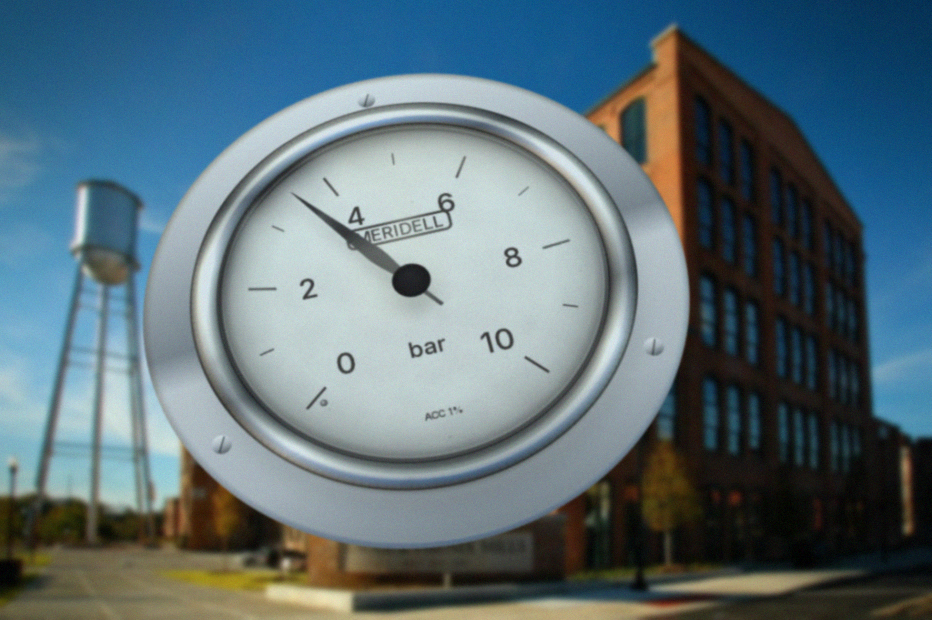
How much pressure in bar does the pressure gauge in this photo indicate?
3.5 bar
